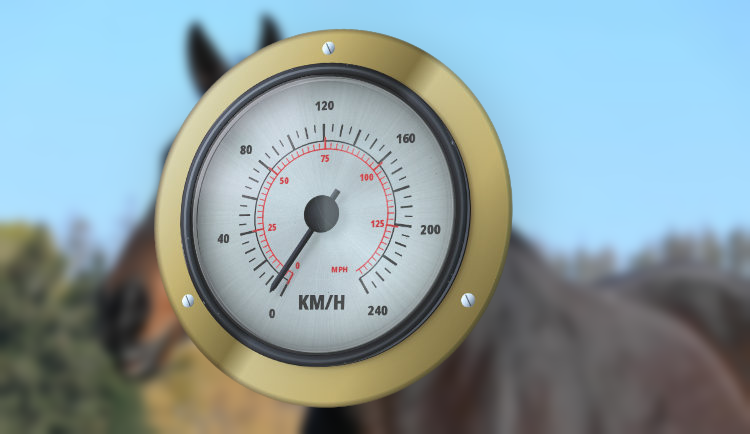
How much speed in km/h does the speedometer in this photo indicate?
5 km/h
